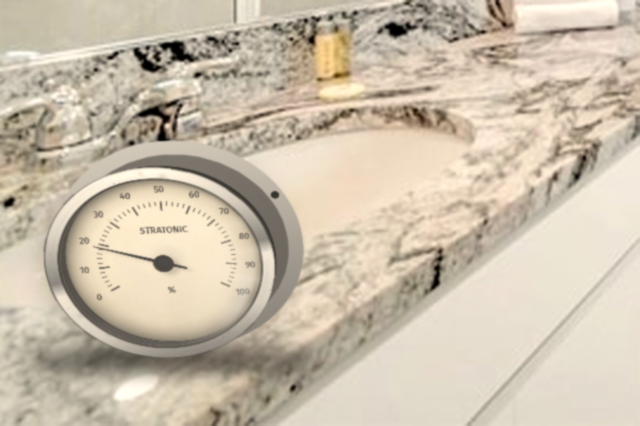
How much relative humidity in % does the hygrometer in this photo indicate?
20 %
